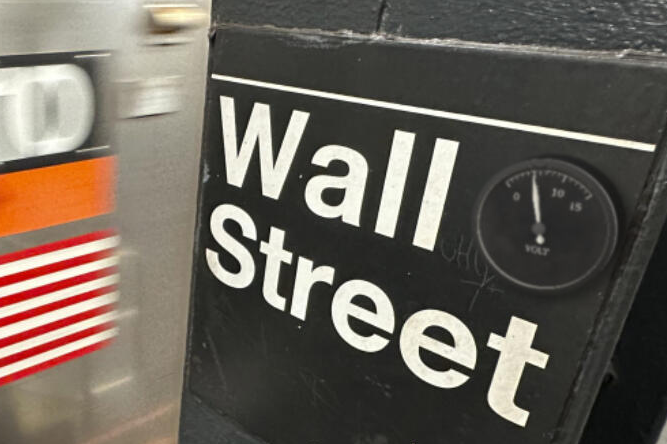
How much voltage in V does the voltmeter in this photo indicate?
5 V
